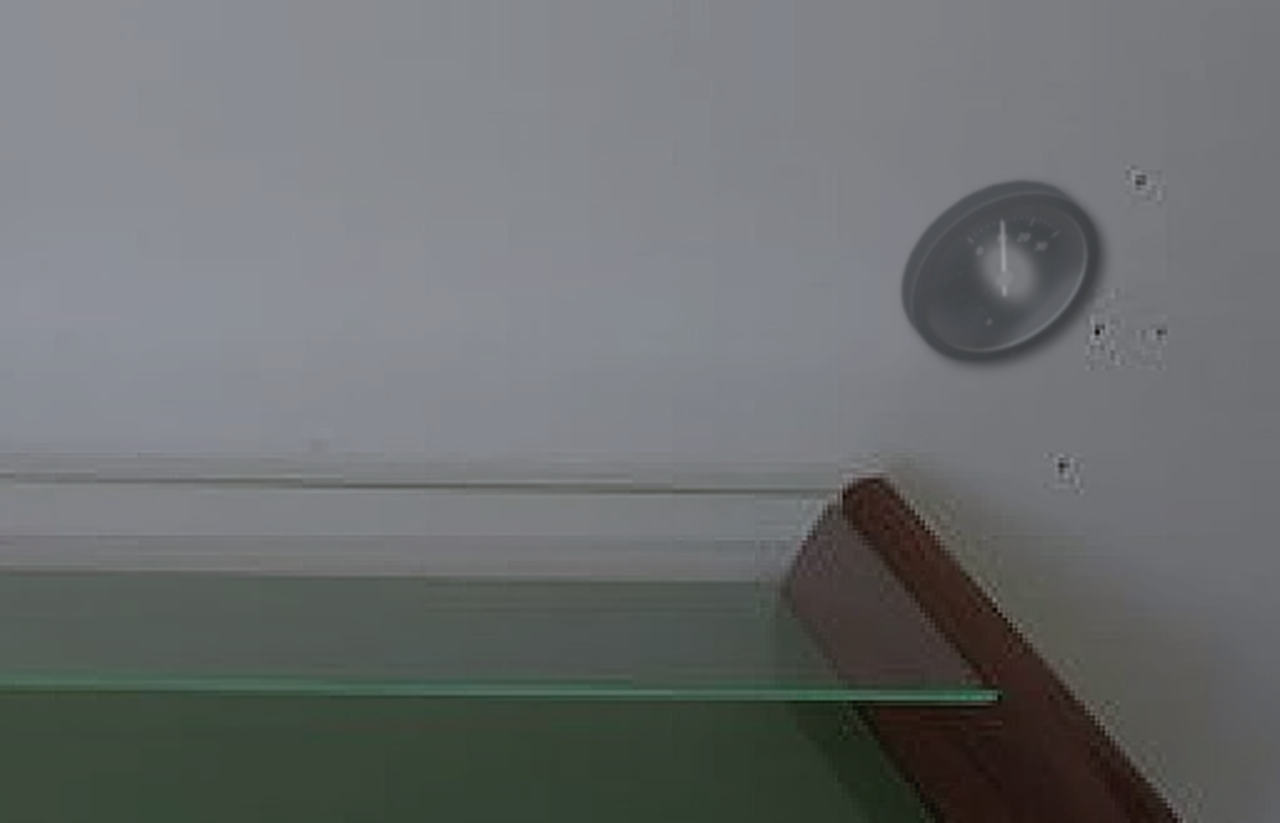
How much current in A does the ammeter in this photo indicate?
10 A
